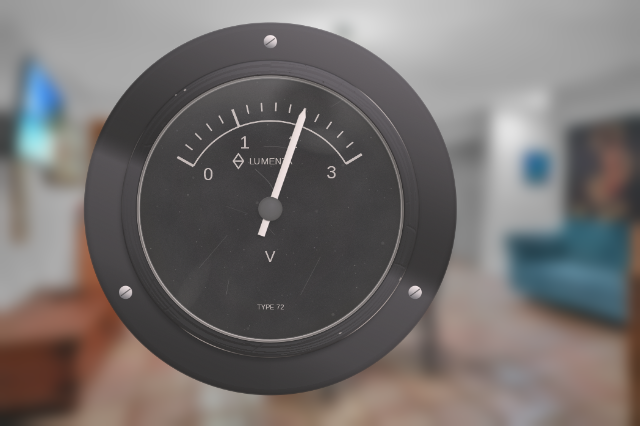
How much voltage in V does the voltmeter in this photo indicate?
2 V
